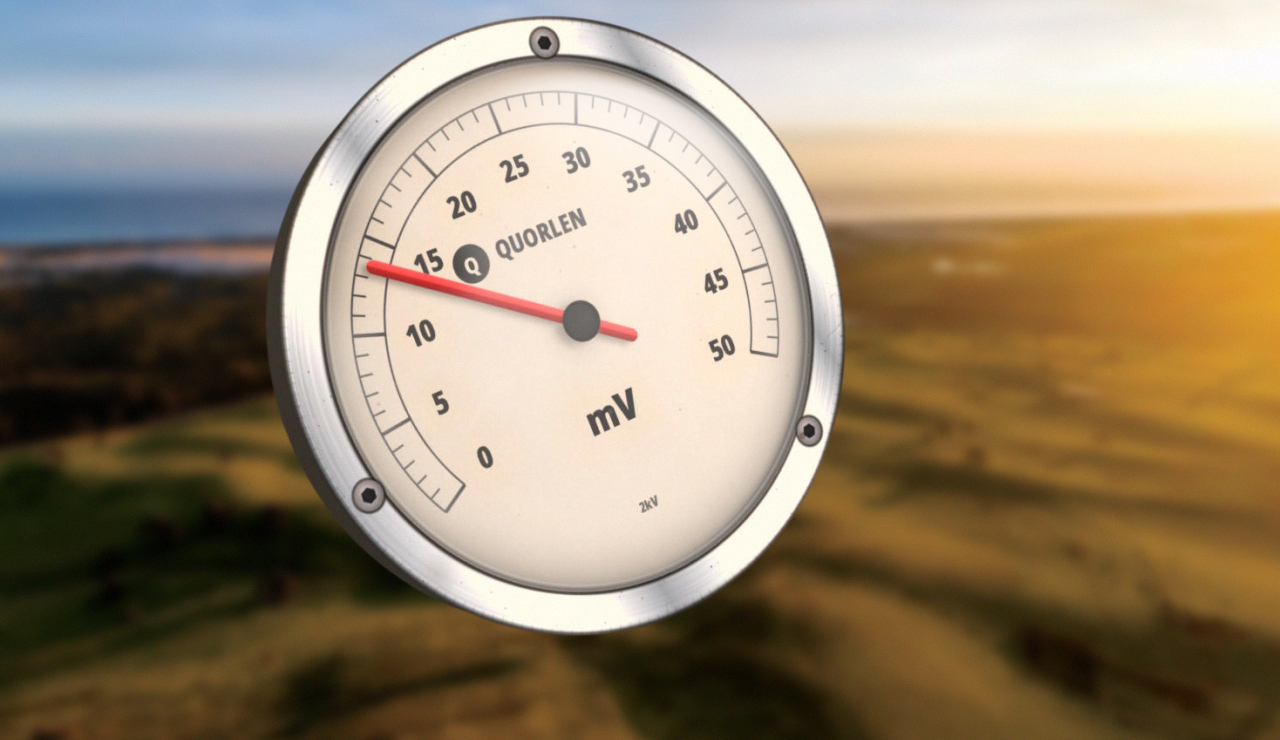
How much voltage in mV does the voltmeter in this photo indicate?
13.5 mV
